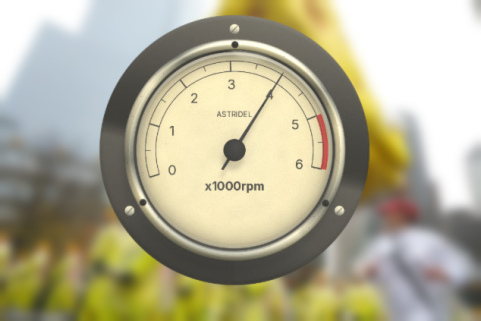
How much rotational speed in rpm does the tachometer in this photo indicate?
4000 rpm
